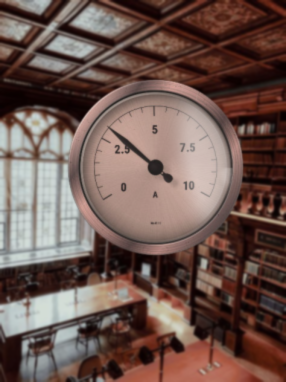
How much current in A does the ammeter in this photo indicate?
3 A
